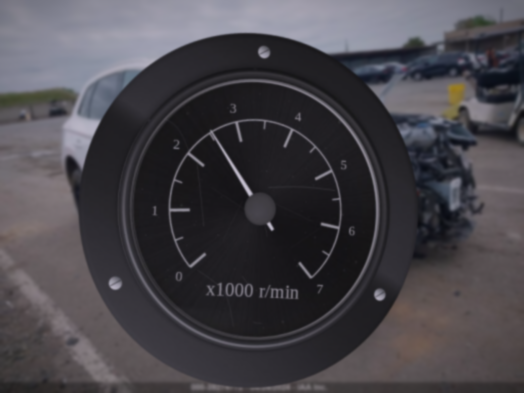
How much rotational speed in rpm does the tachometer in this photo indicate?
2500 rpm
